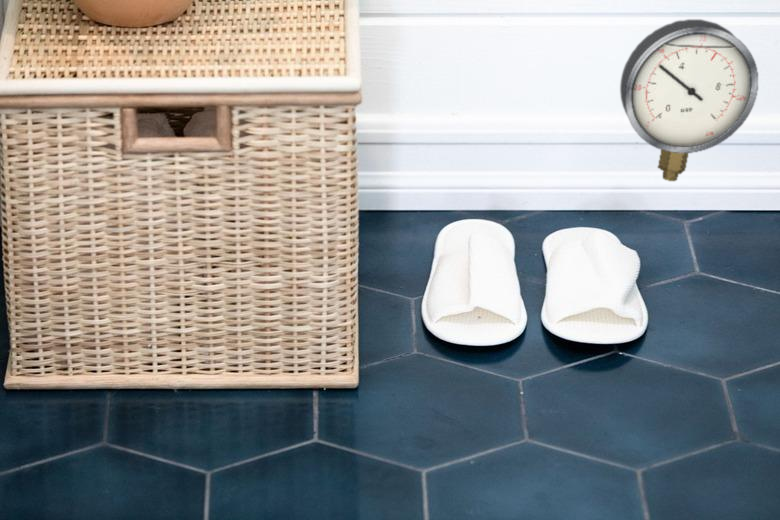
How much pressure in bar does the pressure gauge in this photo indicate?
3 bar
